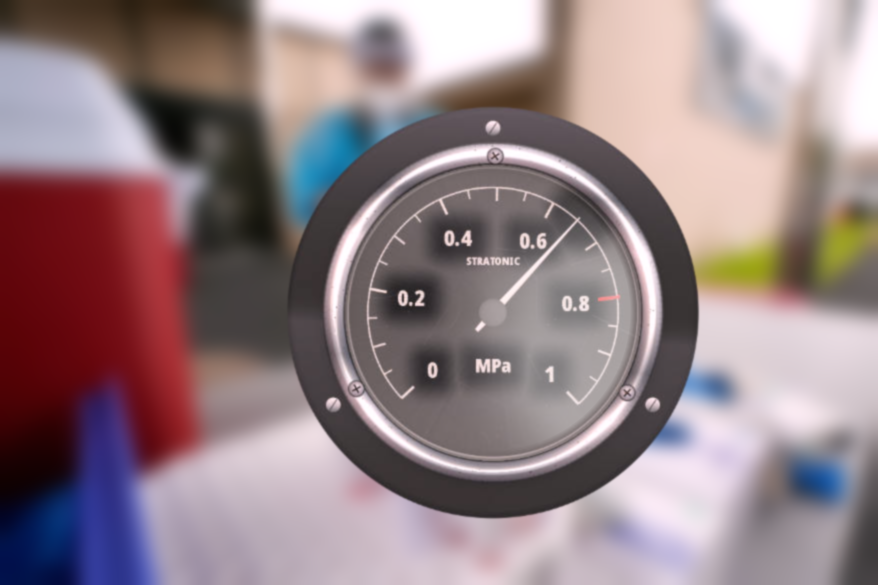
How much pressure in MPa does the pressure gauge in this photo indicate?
0.65 MPa
